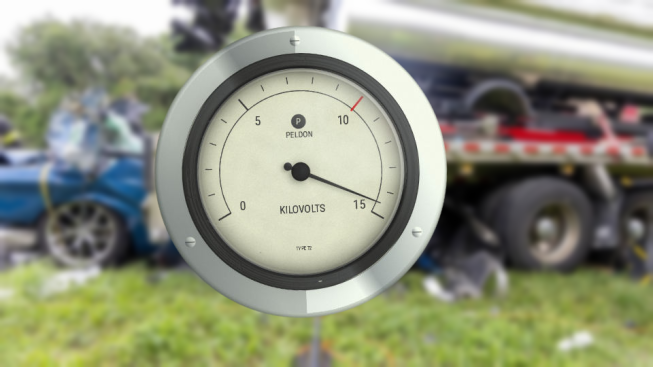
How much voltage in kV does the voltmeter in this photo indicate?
14.5 kV
